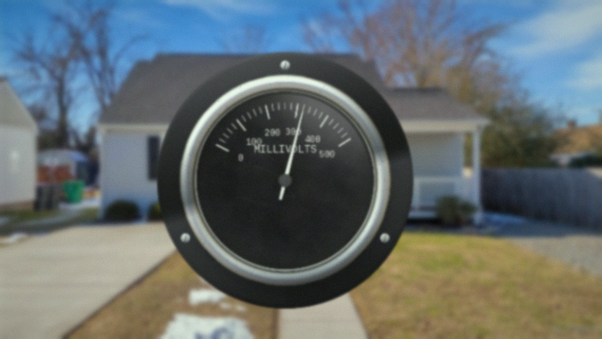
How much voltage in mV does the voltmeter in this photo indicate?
320 mV
